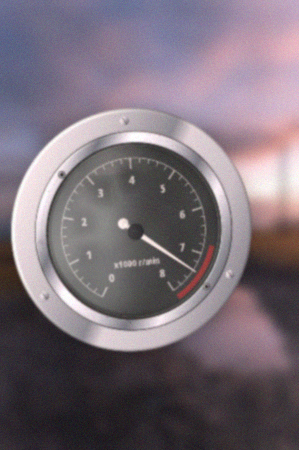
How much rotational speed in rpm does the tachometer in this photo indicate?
7400 rpm
